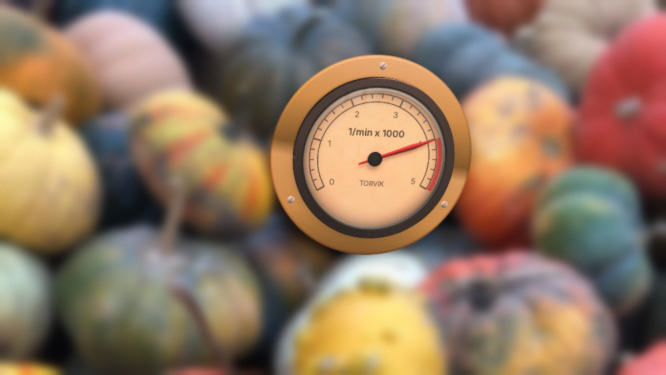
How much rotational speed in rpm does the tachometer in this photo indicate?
4000 rpm
